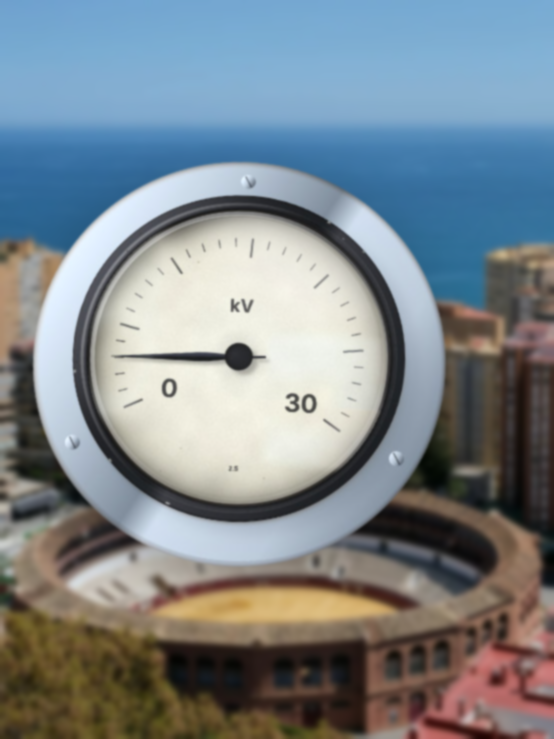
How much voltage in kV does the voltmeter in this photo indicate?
3 kV
